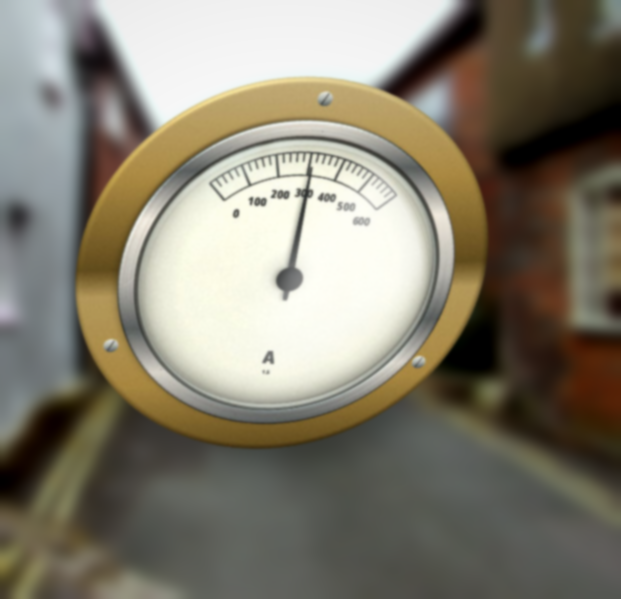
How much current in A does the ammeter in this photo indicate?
300 A
